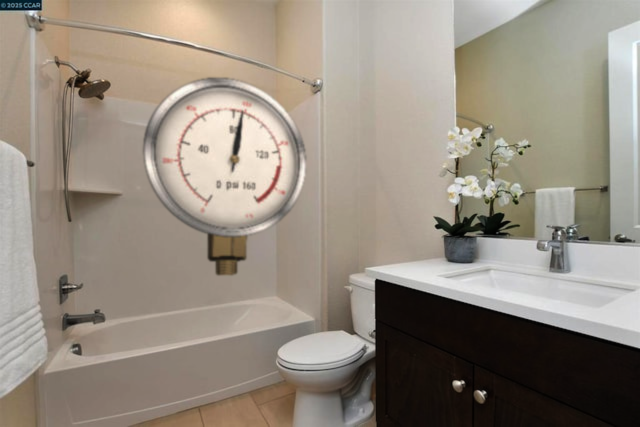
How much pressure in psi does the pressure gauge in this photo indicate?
85 psi
